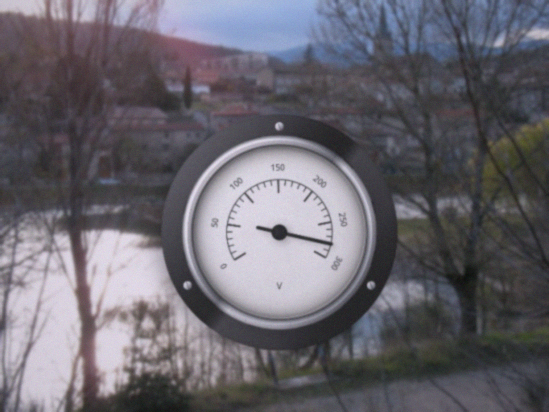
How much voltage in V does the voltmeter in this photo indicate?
280 V
